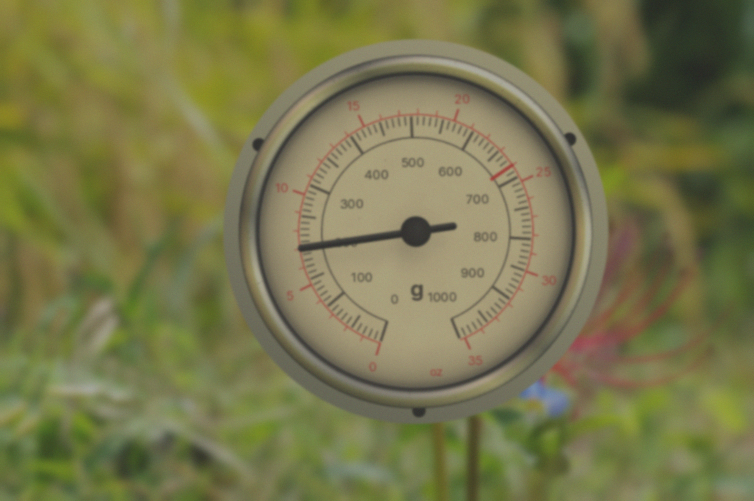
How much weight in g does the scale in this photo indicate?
200 g
